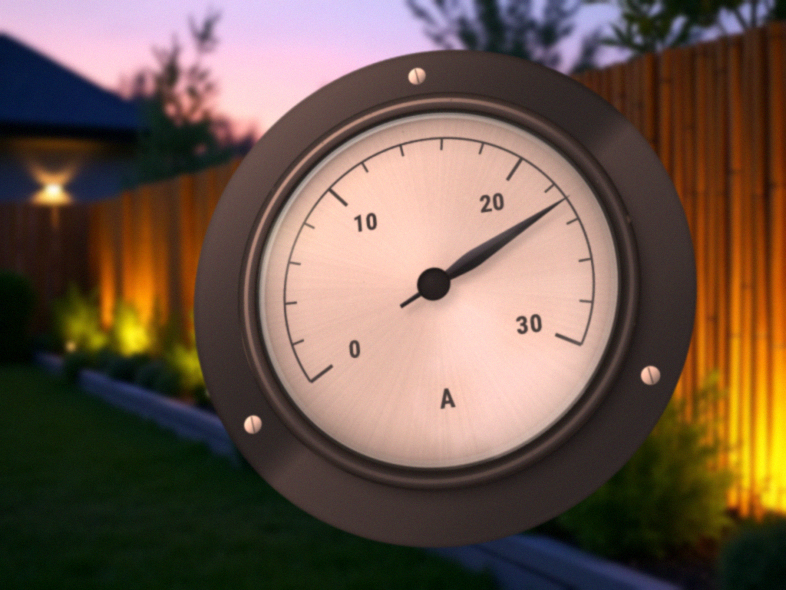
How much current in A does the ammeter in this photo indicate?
23 A
